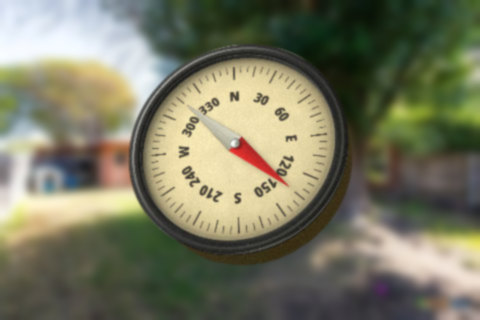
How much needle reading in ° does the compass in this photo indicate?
135 °
